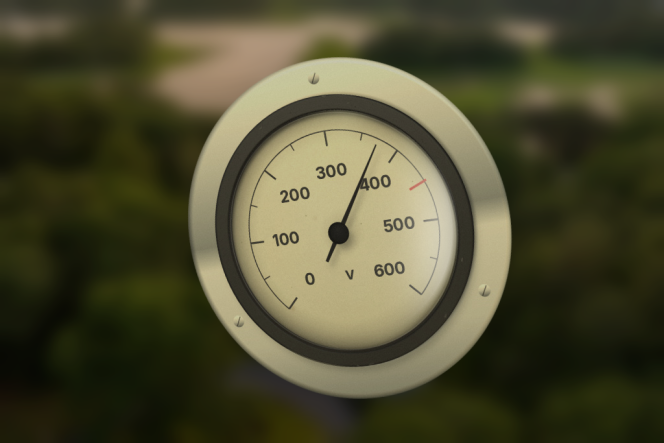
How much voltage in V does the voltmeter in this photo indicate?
375 V
